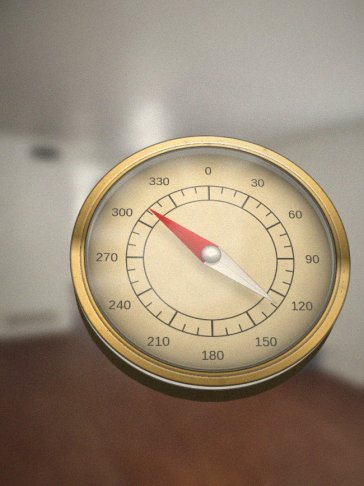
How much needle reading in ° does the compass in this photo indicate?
310 °
